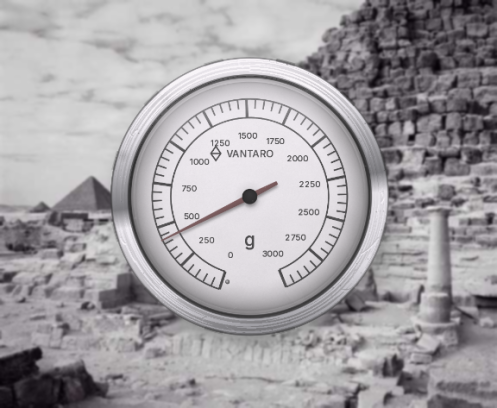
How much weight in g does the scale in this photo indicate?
425 g
